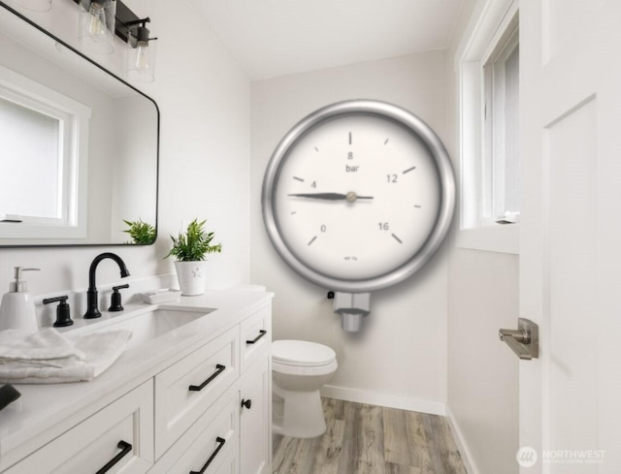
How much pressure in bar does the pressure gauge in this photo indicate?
3 bar
